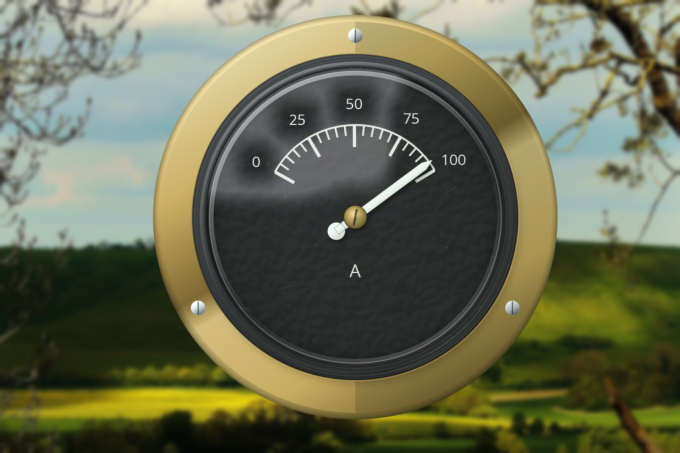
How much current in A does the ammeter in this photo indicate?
95 A
